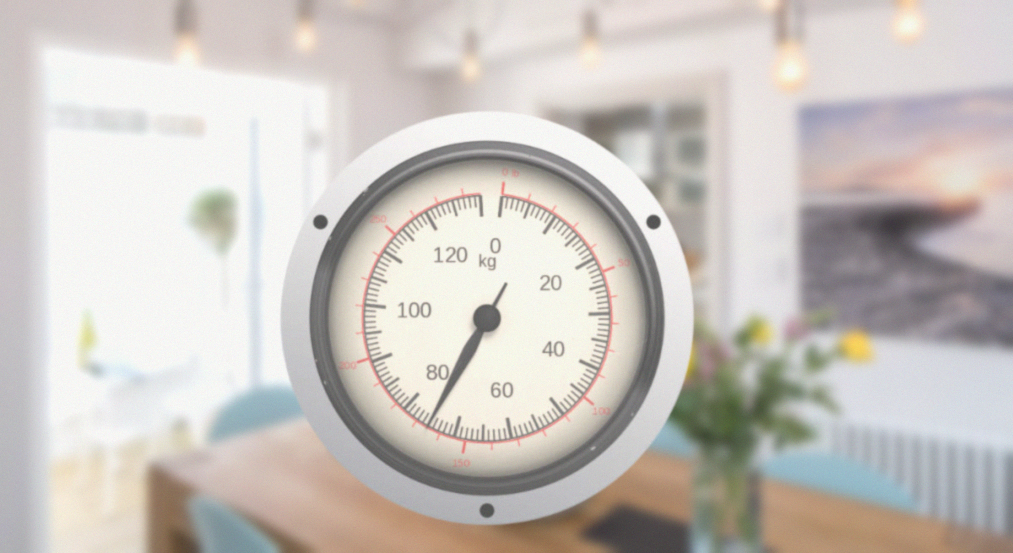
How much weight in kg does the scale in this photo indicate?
75 kg
